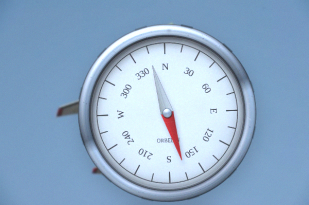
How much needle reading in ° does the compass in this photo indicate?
165 °
